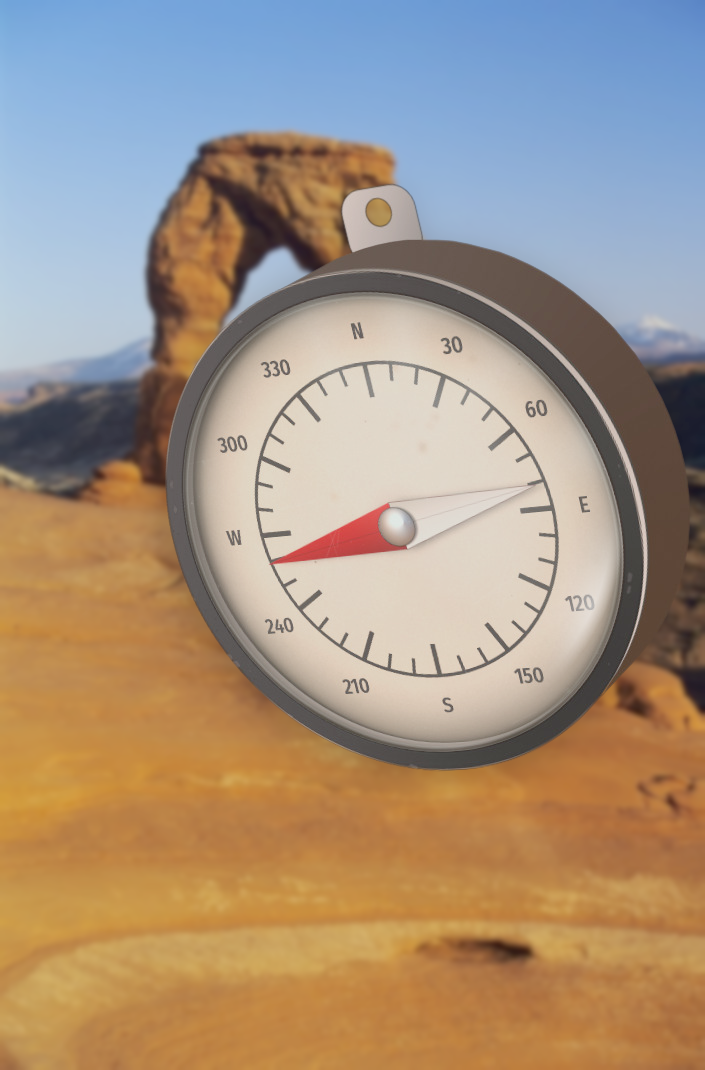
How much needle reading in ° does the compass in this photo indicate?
260 °
